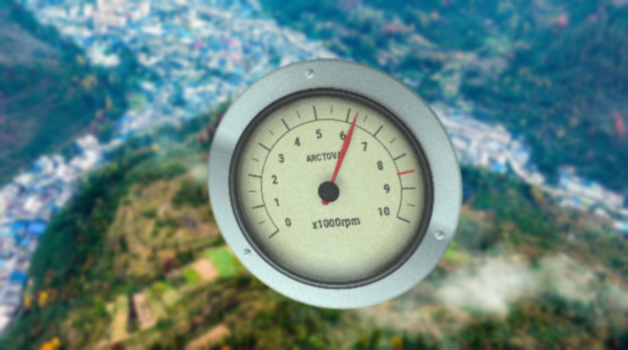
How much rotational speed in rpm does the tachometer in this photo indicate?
6250 rpm
